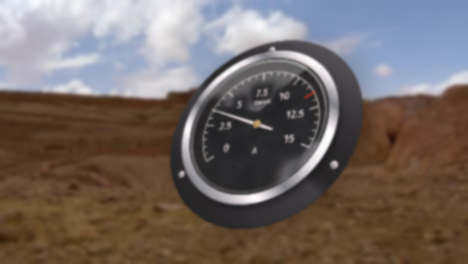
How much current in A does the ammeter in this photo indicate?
3.5 A
